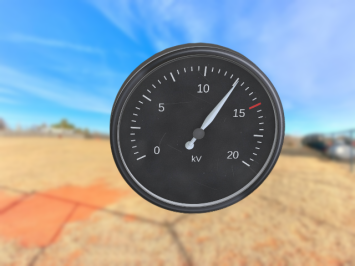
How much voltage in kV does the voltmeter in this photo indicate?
12.5 kV
